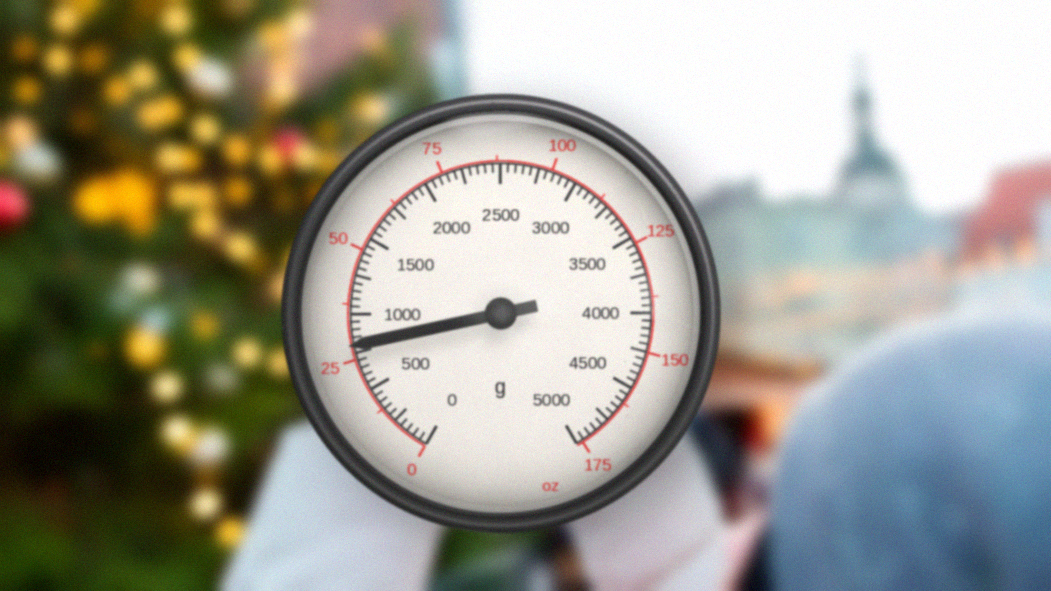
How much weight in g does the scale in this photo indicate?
800 g
